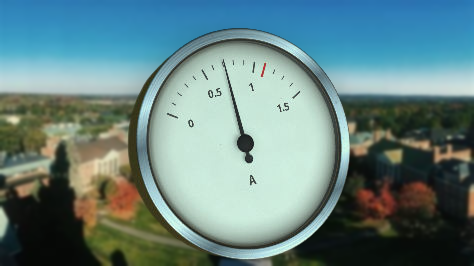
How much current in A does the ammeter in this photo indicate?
0.7 A
